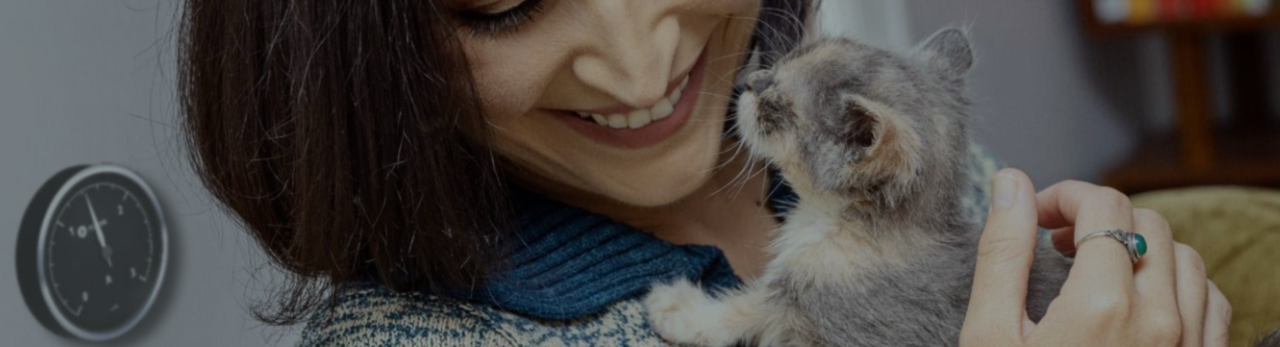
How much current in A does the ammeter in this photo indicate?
1.4 A
